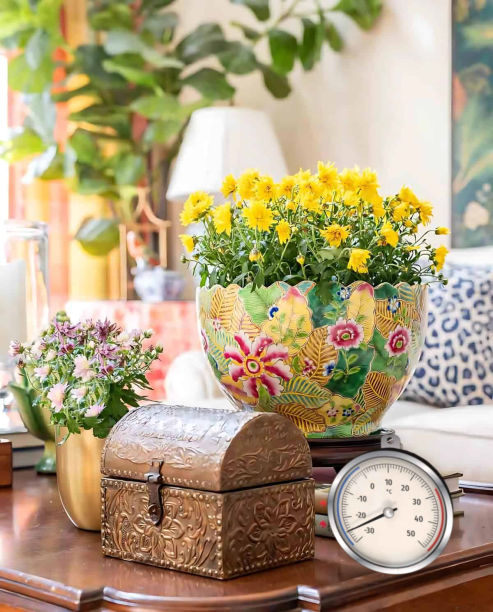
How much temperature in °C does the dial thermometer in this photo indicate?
-25 °C
